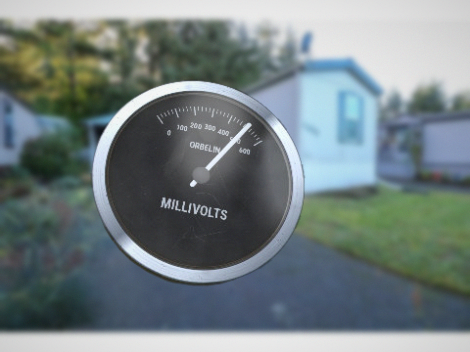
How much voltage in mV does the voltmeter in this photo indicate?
500 mV
